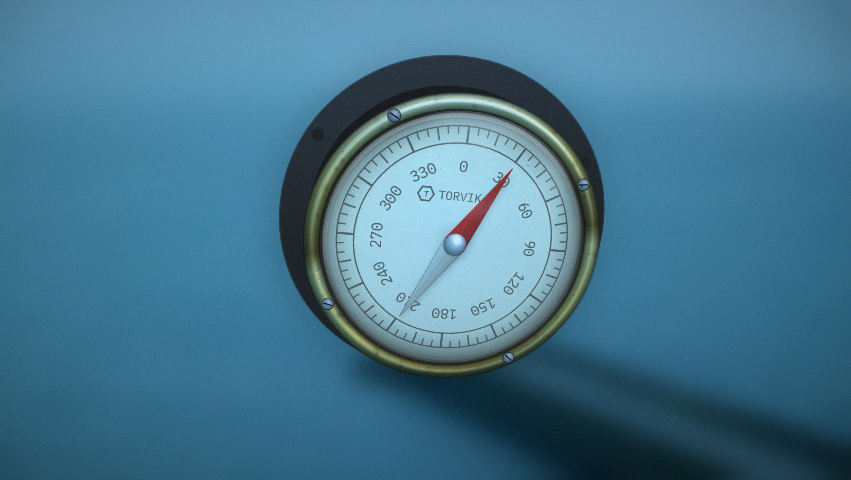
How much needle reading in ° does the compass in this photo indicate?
30 °
